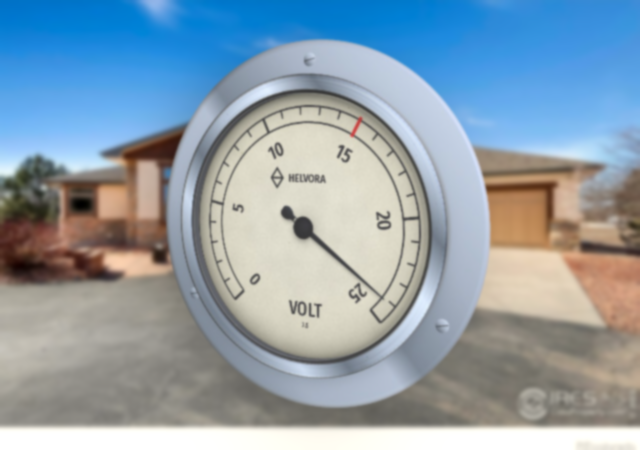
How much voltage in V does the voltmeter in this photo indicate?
24 V
